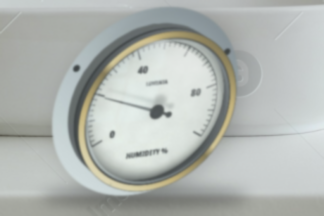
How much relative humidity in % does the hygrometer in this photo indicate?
20 %
